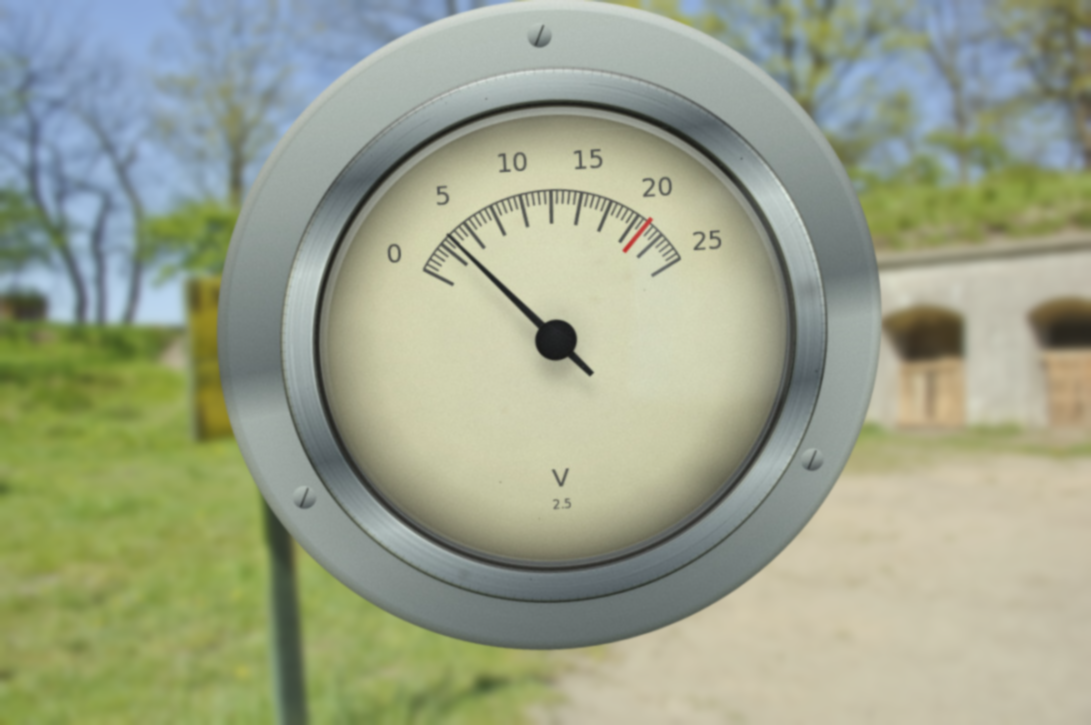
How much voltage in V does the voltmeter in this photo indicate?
3.5 V
